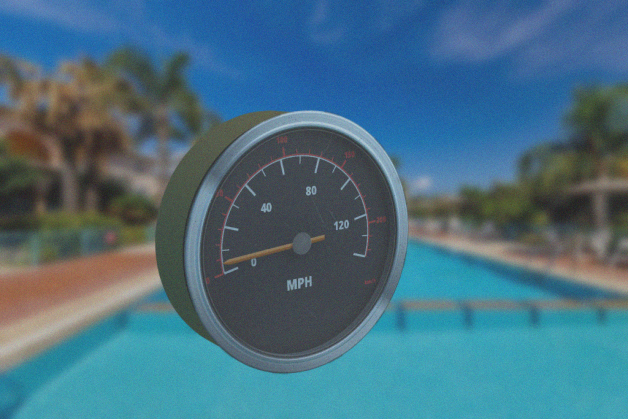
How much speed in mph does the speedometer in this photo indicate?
5 mph
